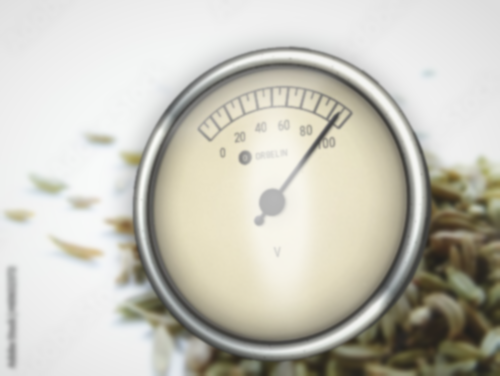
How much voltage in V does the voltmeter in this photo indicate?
95 V
